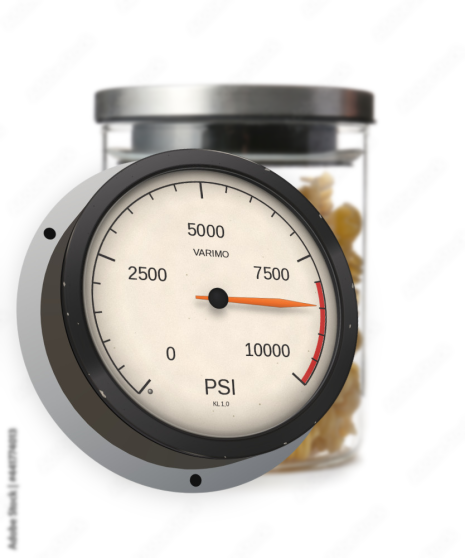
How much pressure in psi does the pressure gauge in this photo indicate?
8500 psi
